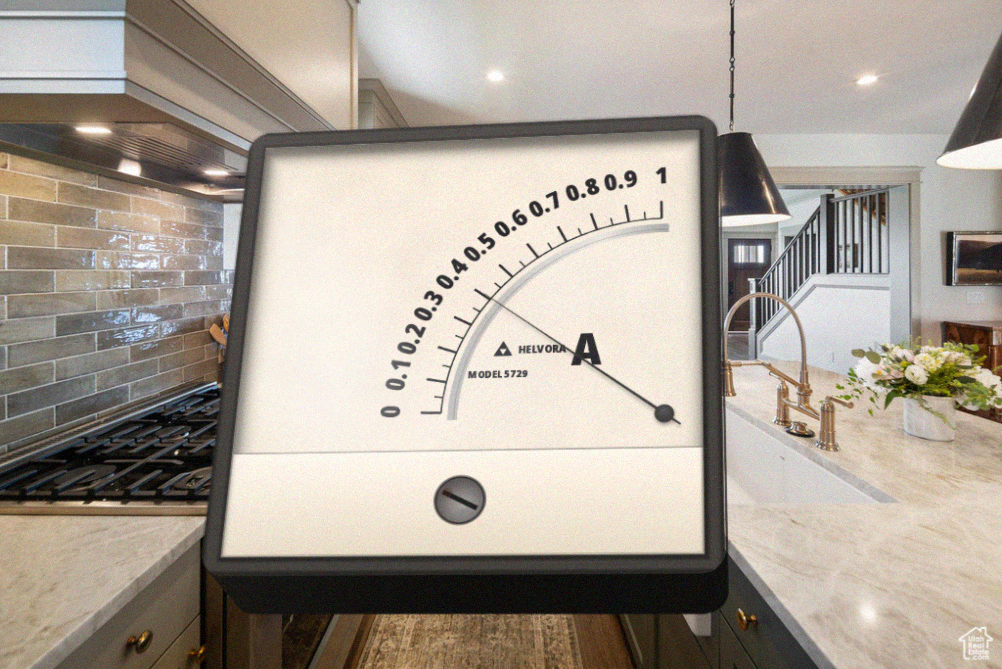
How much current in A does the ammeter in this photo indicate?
0.4 A
